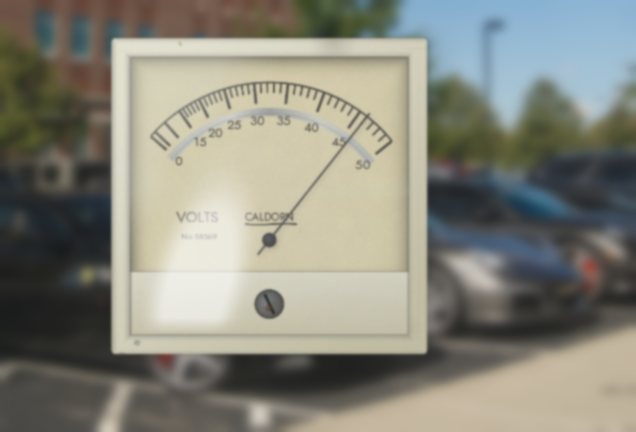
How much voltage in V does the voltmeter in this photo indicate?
46 V
